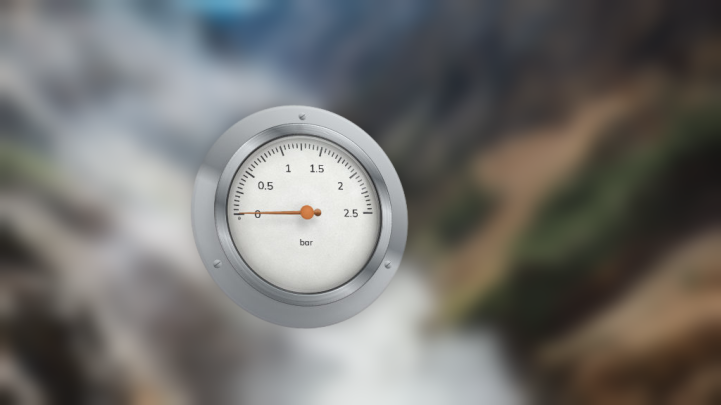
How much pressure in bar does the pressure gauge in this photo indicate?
0 bar
